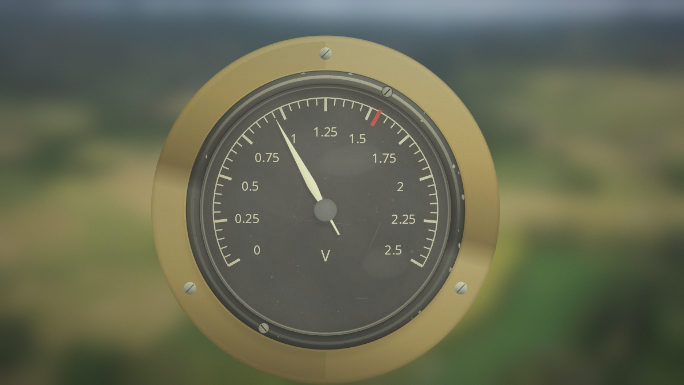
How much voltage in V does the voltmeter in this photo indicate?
0.95 V
